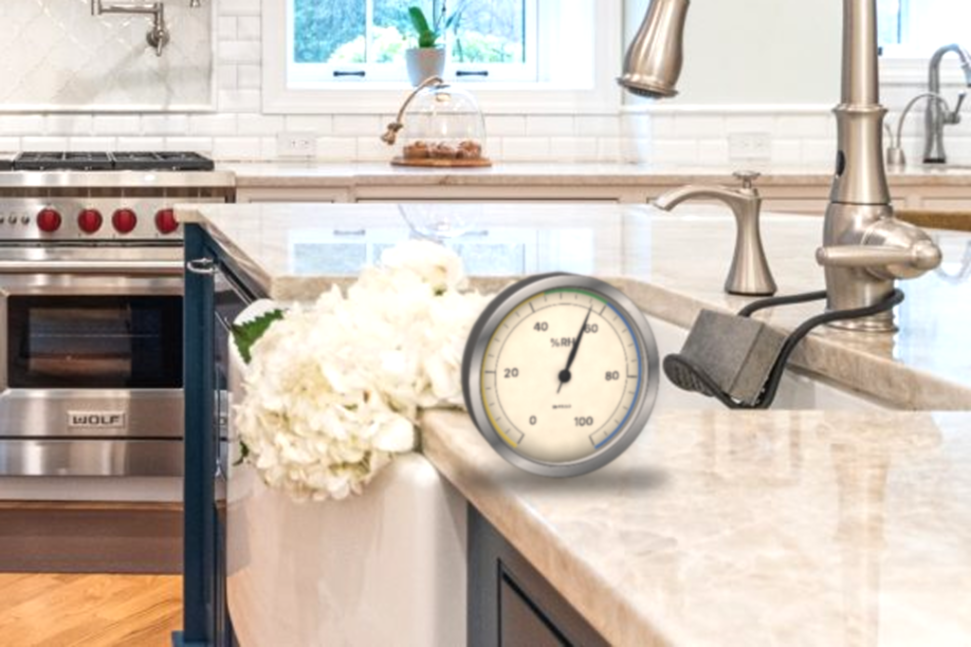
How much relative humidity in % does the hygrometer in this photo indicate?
56 %
